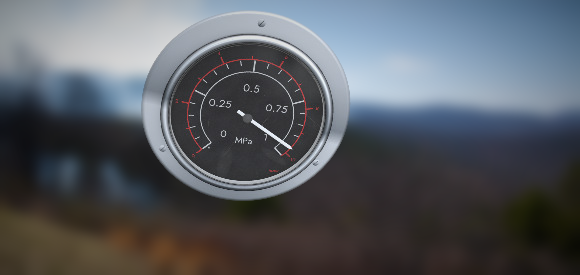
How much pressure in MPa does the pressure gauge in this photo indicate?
0.95 MPa
